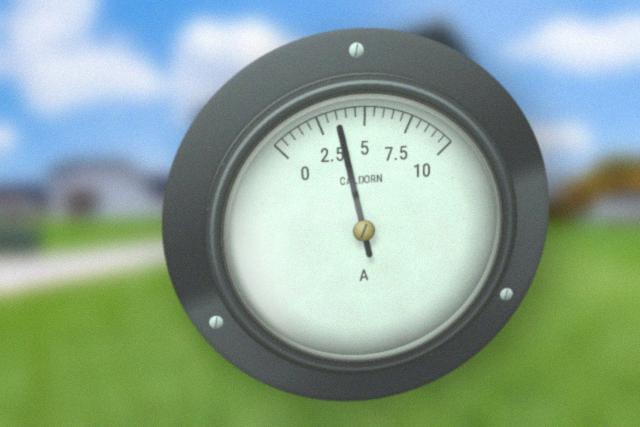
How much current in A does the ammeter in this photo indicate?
3.5 A
